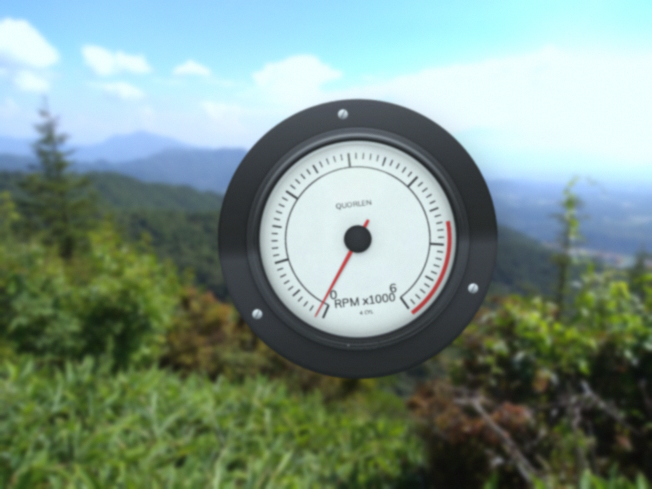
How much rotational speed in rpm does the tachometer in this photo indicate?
100 rpm
